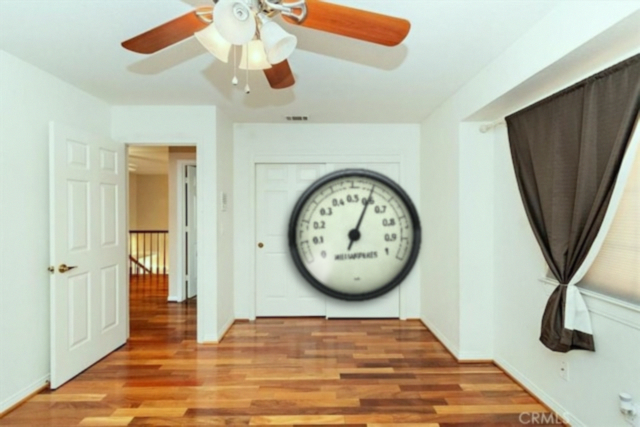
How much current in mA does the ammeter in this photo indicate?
0.6 mA
